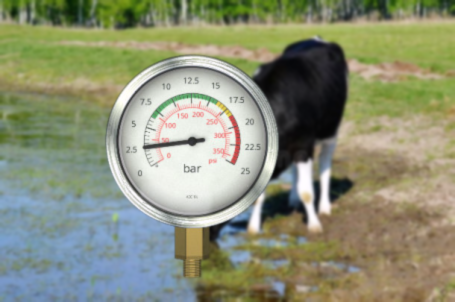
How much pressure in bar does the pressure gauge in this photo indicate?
2.5 bar
